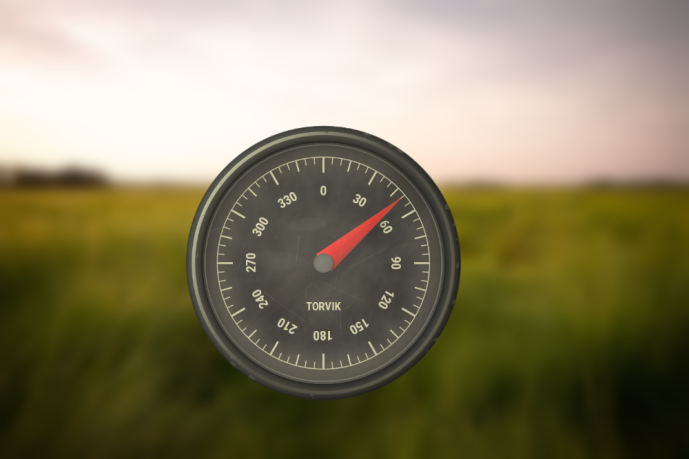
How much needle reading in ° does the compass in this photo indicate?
50 °
